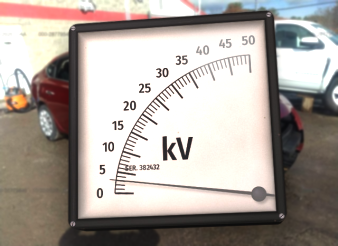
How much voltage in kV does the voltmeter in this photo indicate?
3 kV
